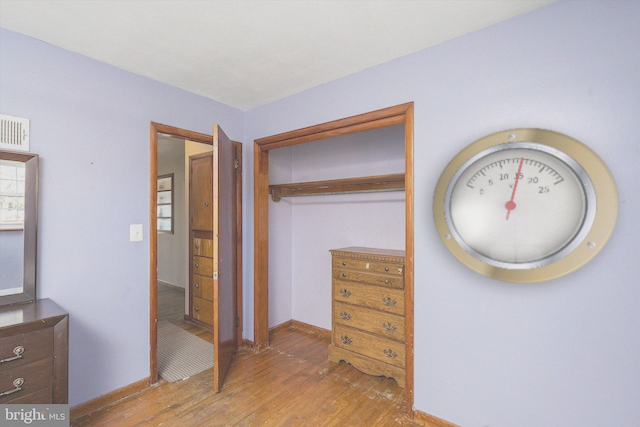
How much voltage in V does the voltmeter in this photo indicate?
15 V
